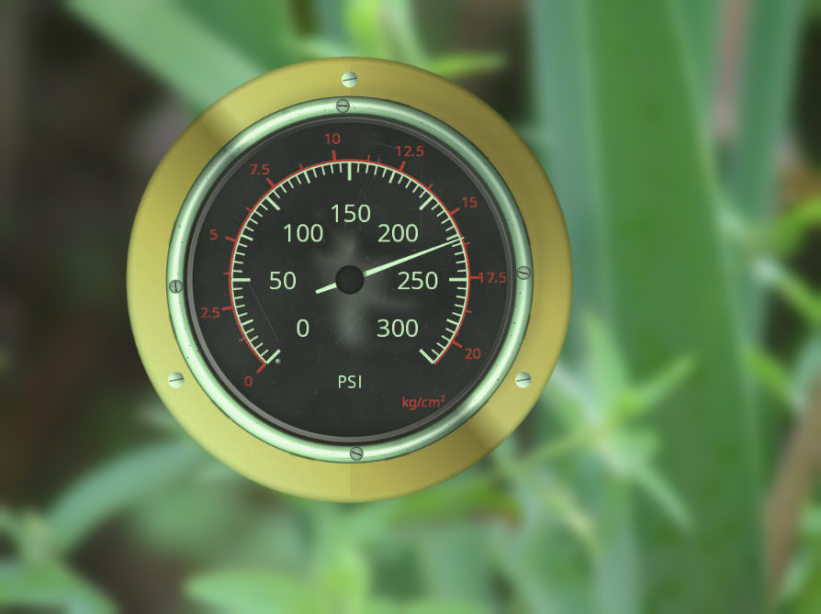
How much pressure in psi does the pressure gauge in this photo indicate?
227.5 psi
